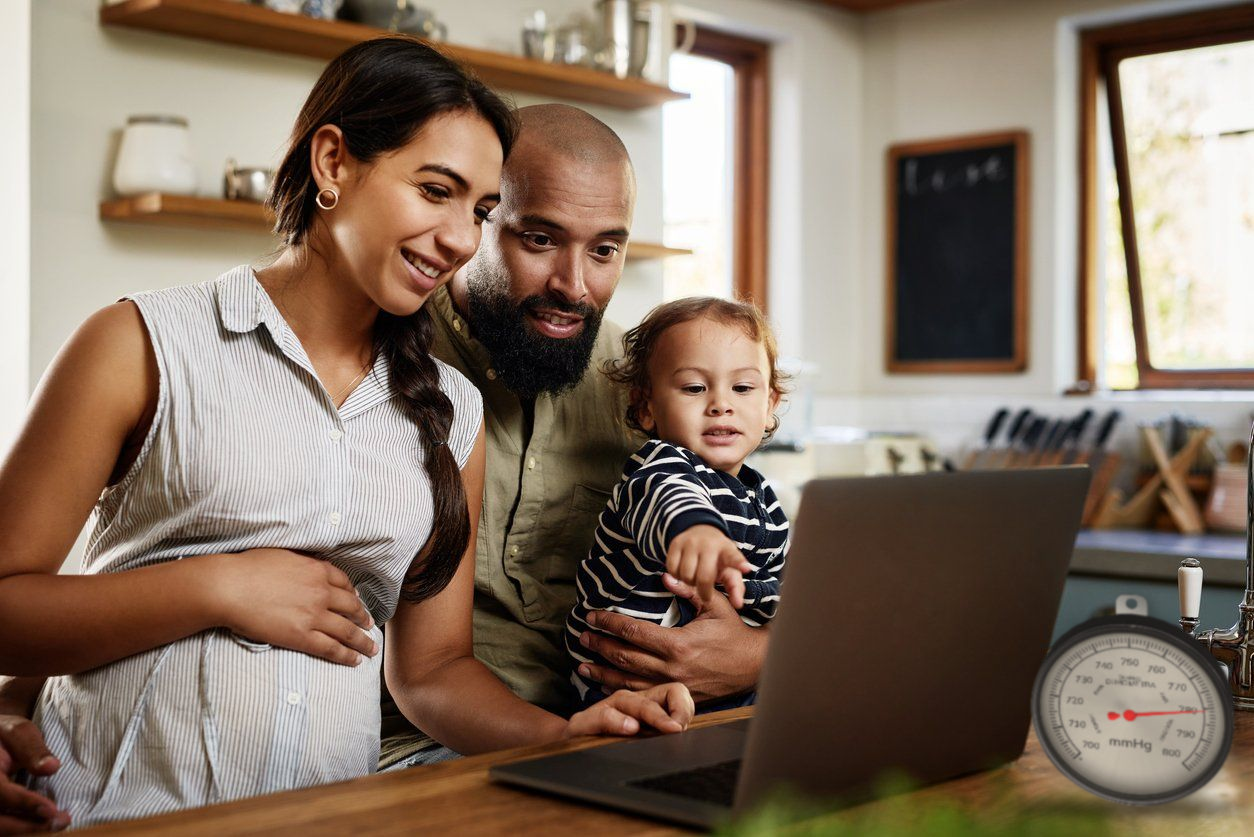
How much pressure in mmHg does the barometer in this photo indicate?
780 mmHg
